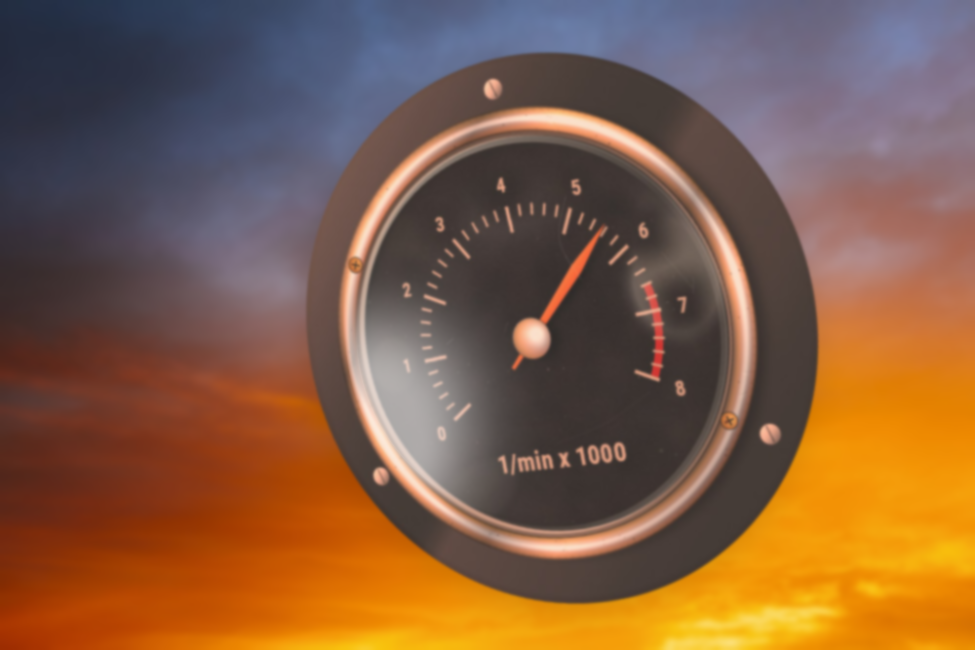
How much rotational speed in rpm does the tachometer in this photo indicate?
5600 rpm
